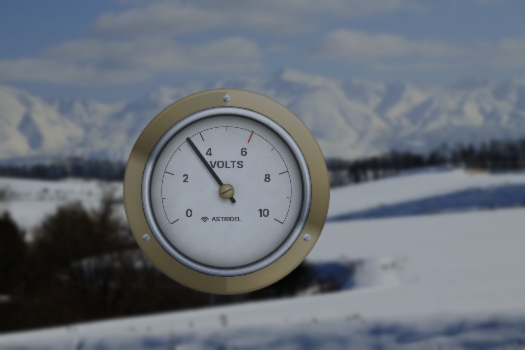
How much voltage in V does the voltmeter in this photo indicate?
3.5 V
